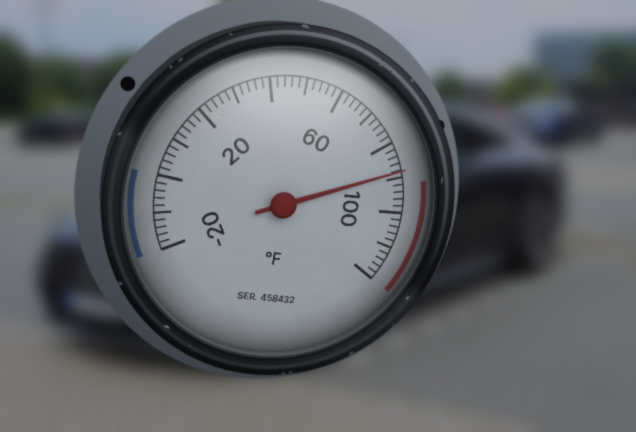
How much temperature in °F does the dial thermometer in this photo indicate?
88 °F
